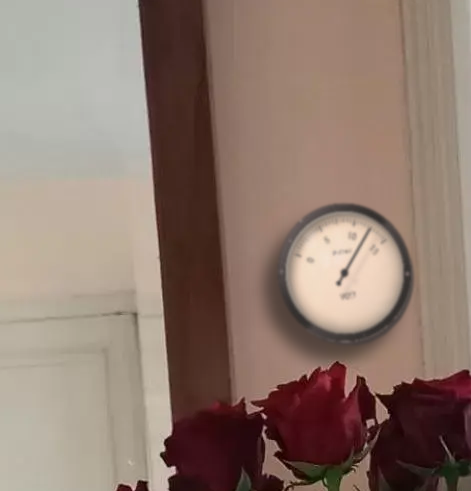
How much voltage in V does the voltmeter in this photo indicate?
12.5 V
